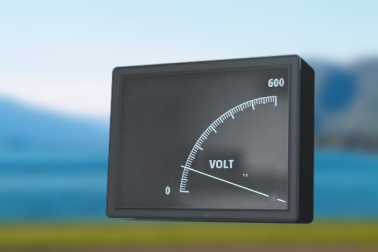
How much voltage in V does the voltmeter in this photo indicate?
100 V
